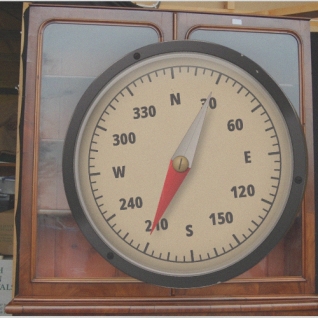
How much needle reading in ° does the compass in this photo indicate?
210 °
